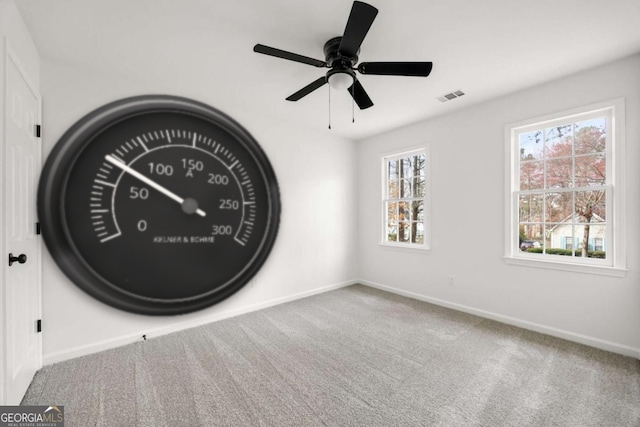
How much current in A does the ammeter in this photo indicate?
70 A
